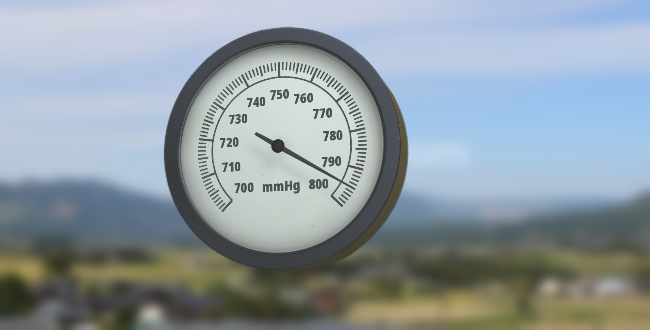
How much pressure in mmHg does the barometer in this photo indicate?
795 mmHg
